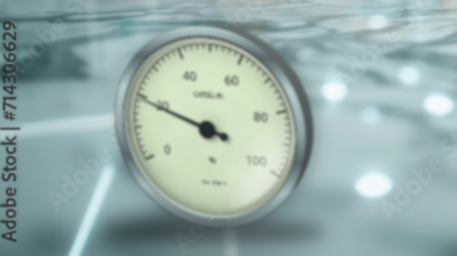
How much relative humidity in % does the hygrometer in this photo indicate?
20 %
